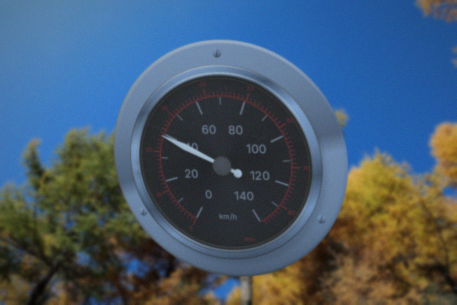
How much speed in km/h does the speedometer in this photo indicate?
40 km/h
